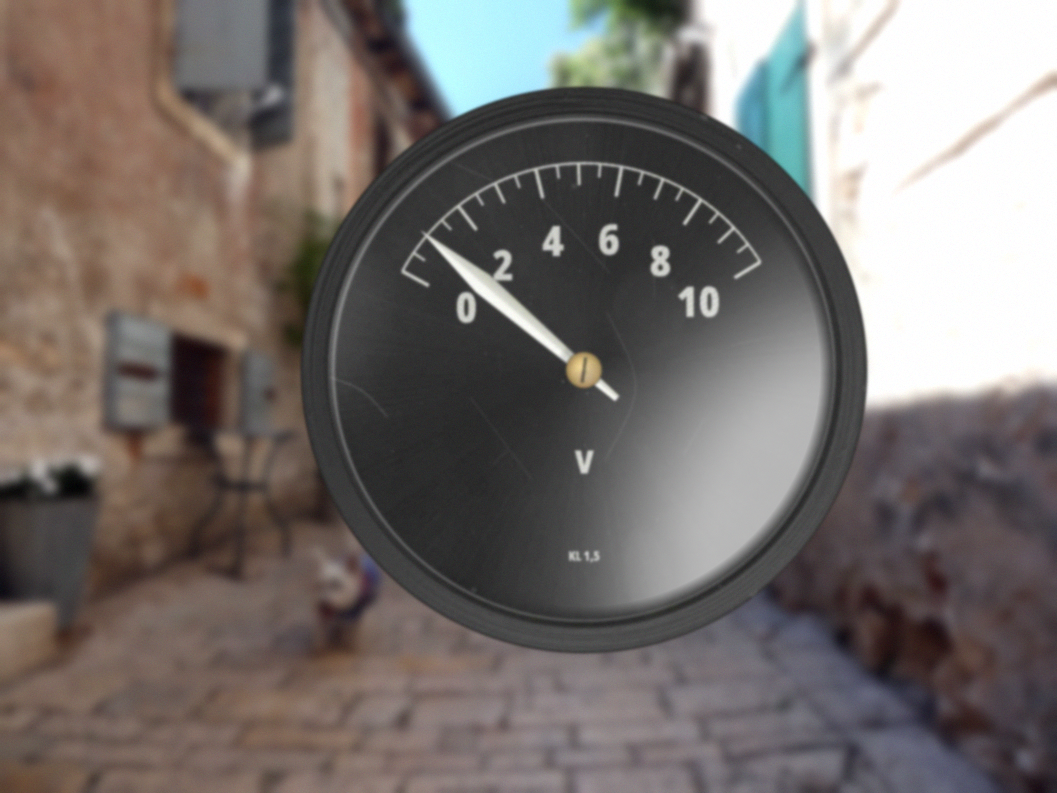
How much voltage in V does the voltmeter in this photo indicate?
1 V
